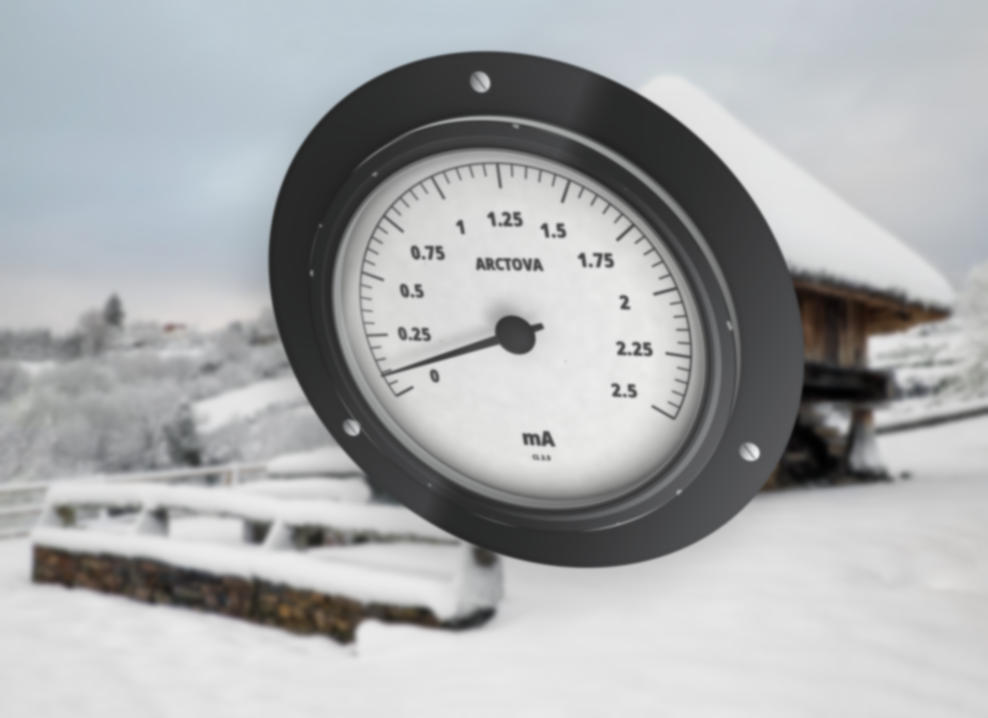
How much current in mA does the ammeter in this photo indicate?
0.1 mA
